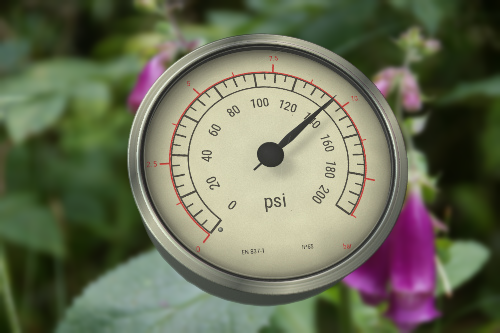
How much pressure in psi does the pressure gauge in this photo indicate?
140 psi
